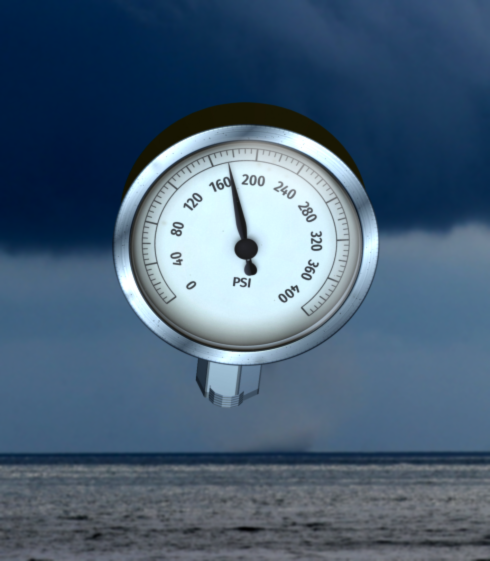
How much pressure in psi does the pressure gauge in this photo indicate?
175 psi
